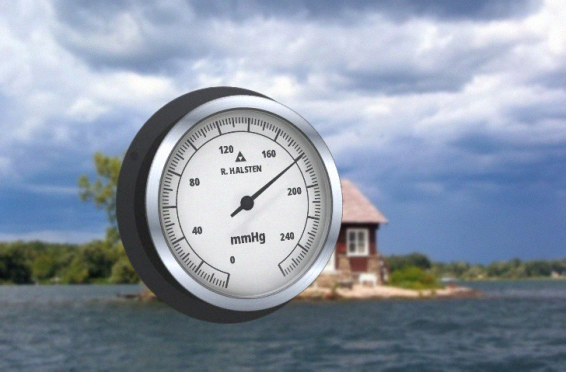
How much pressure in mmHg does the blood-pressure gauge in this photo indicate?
180 mmHg
